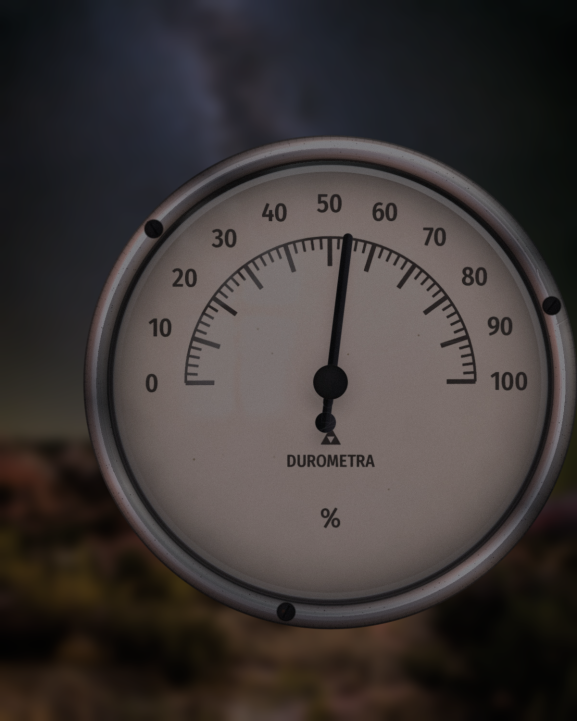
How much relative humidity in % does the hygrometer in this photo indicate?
54 %
